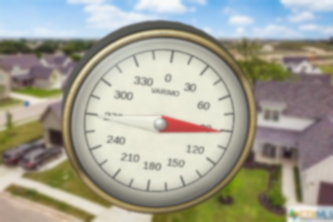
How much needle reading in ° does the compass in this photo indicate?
90 °
